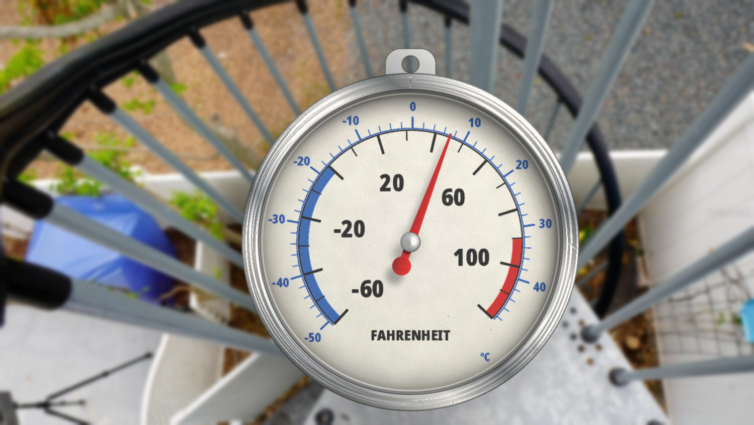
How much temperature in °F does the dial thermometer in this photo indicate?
45 °F
